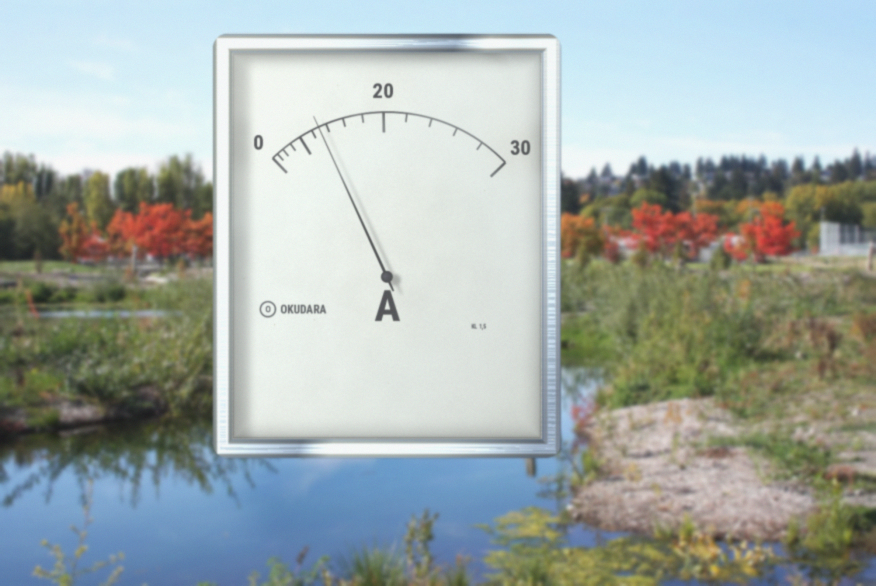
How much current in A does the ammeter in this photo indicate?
13 A
